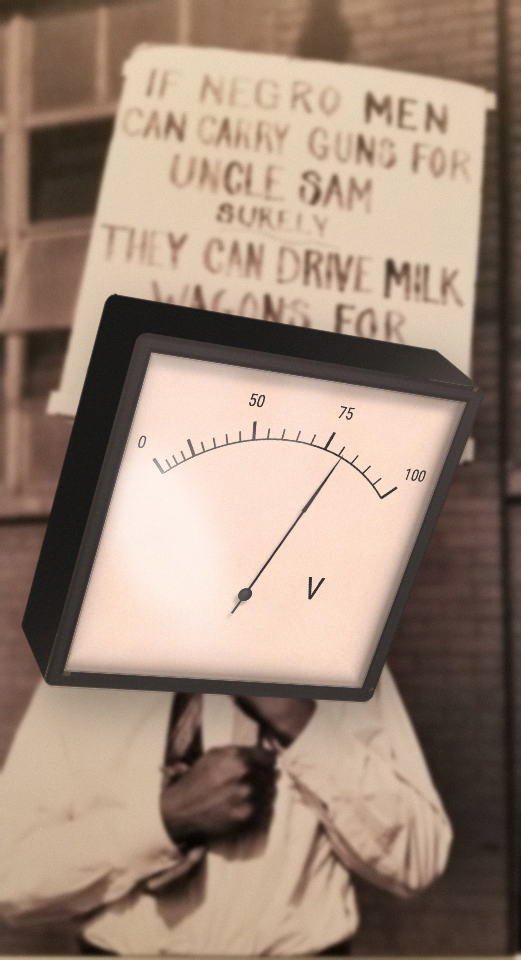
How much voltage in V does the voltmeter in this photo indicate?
80 V
